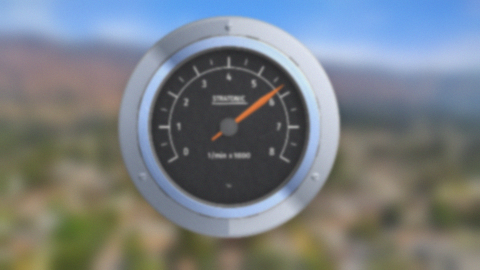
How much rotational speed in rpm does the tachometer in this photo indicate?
5750 rpm
